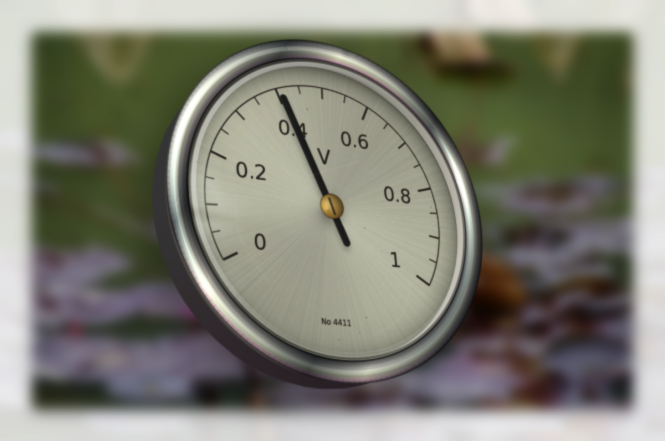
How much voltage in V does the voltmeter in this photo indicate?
0.4 V
